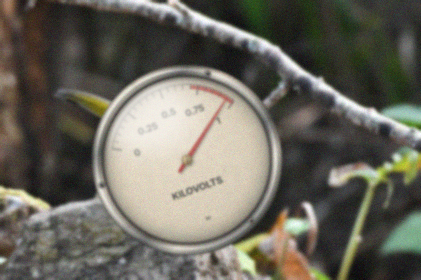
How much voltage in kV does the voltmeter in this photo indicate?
0.95 kV
